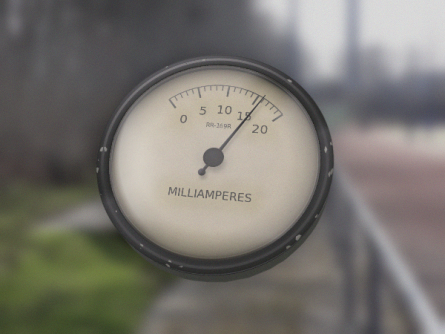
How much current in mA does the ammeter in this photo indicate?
16 mA
